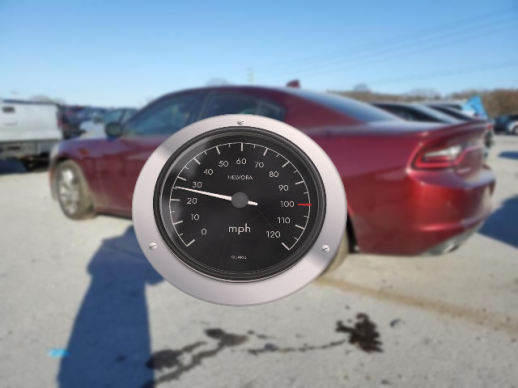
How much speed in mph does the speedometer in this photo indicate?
25 mph
